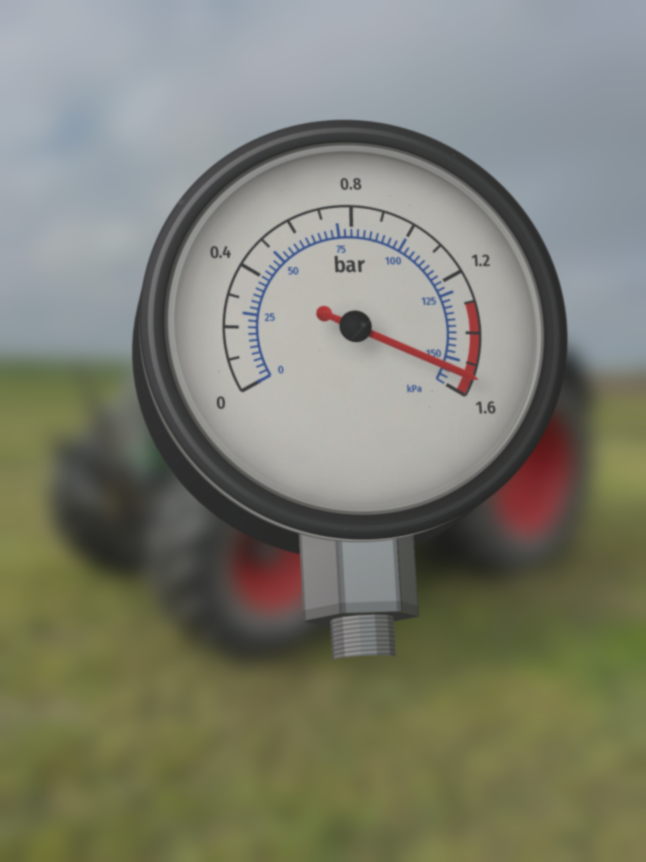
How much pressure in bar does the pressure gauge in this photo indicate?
1.55 bar
